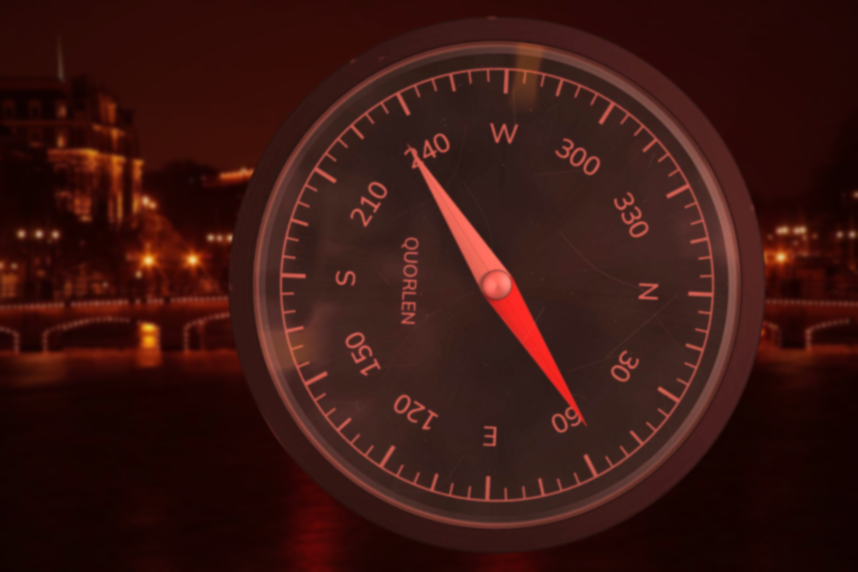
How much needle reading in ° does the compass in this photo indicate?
55 °
